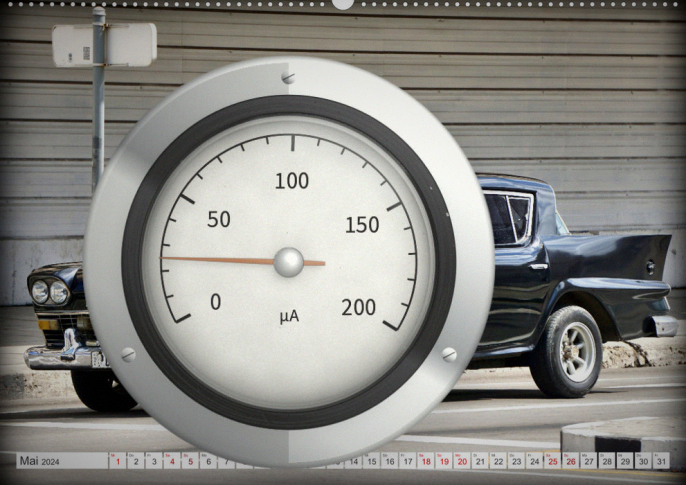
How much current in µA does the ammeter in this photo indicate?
25 µA
